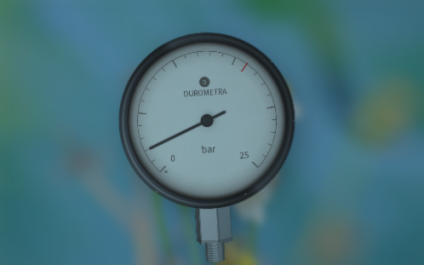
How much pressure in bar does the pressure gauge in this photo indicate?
2 bar
